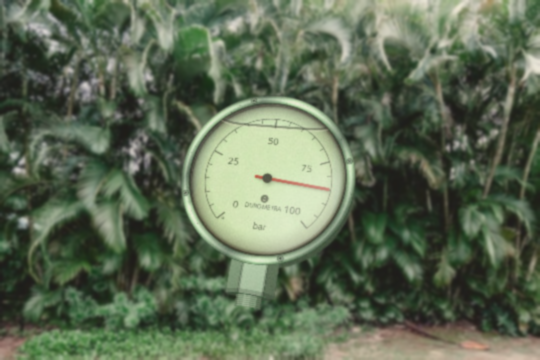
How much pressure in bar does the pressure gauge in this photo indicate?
85 bar
